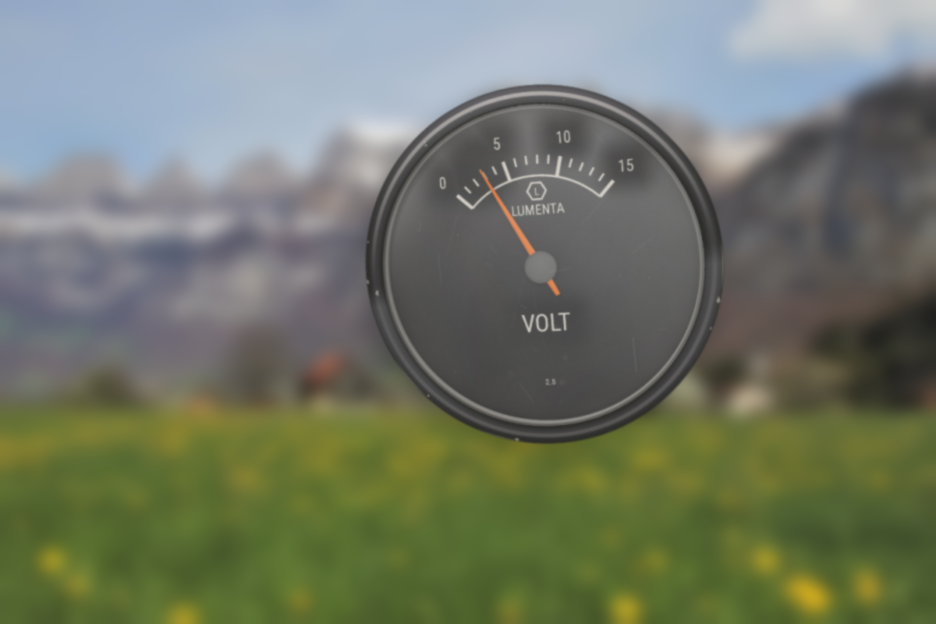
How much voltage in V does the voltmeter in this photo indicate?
3 V
